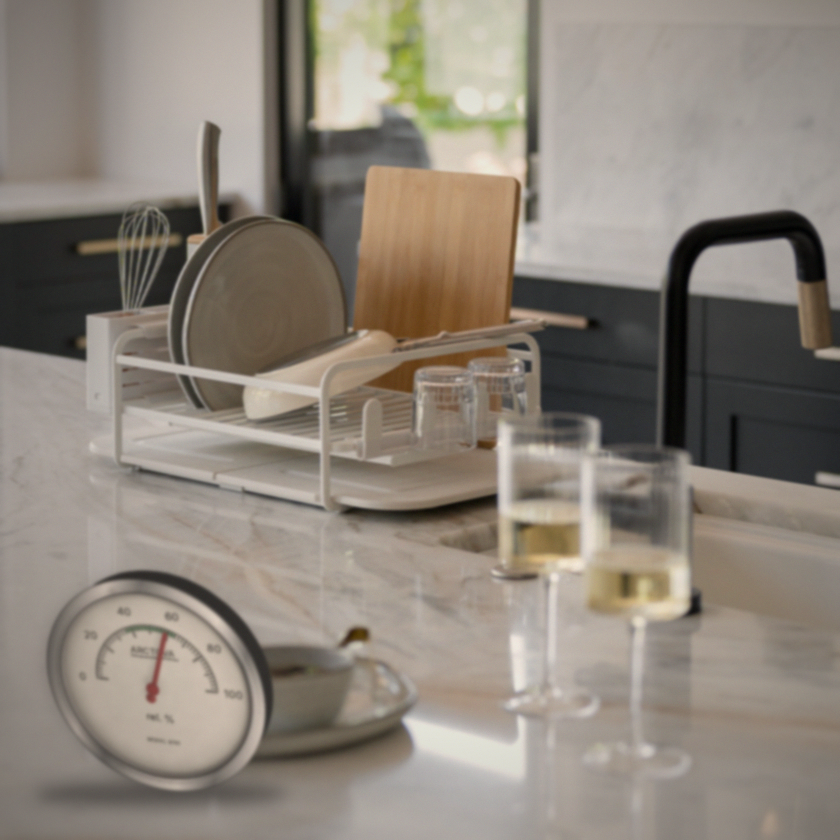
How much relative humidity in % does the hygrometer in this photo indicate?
60 %
